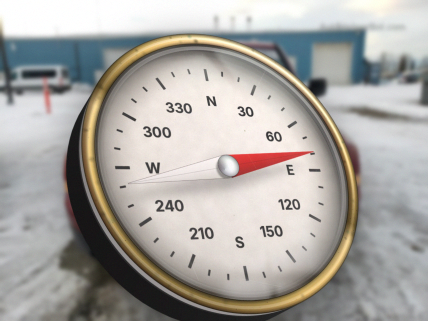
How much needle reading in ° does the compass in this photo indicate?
80 °
